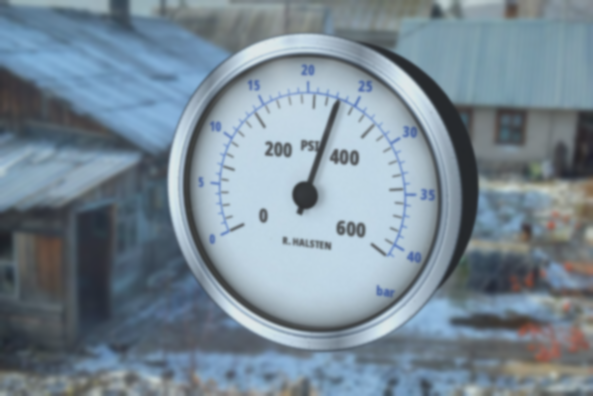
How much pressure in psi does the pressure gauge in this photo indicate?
340 psi
